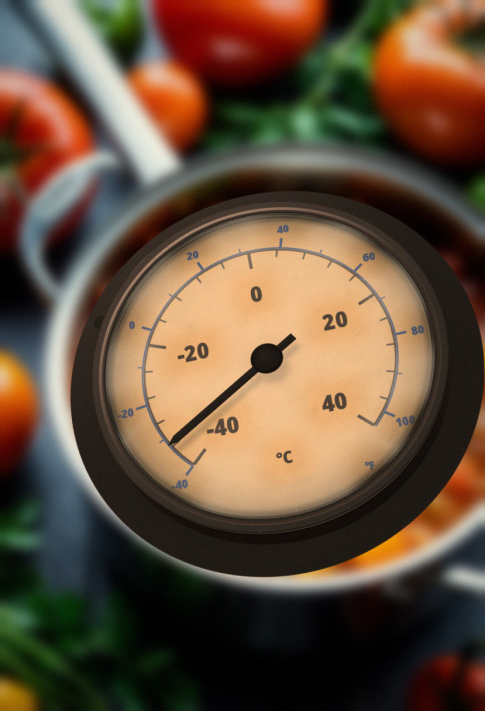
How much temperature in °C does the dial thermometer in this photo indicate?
-36 °C
